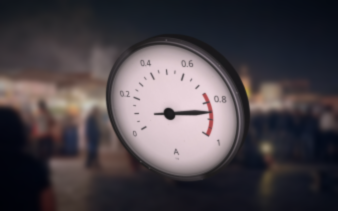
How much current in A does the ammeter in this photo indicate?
0.85 A
